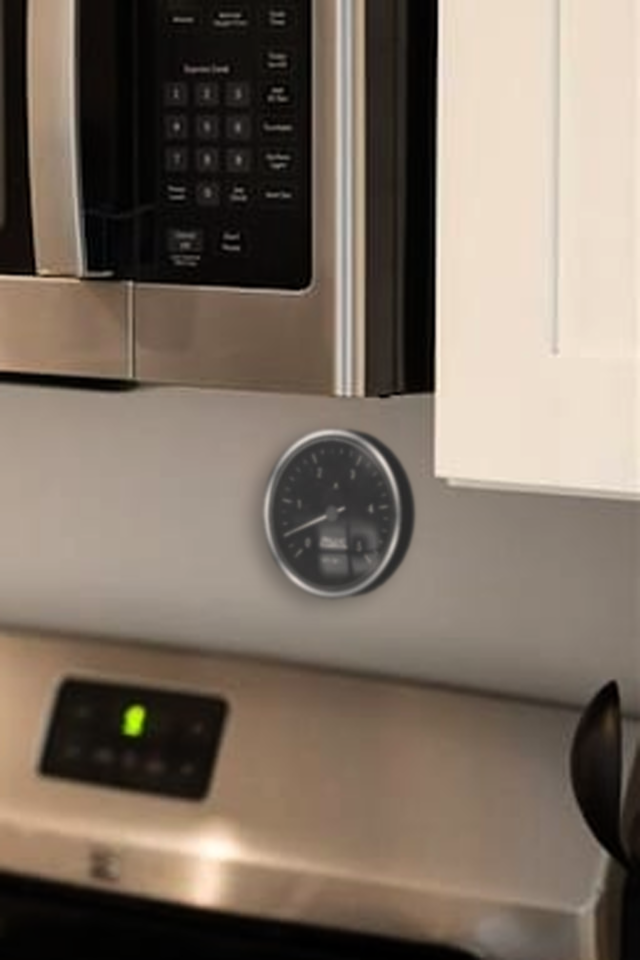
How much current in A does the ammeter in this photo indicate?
0.4 A
